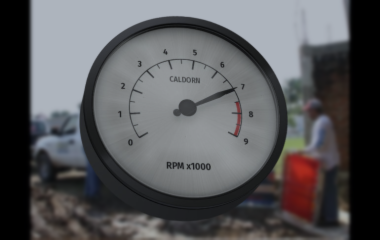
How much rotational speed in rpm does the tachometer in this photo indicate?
7000 rpm
